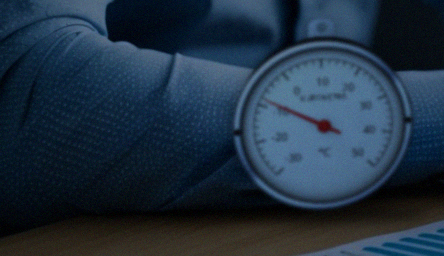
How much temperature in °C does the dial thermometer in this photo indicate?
-8 °C
